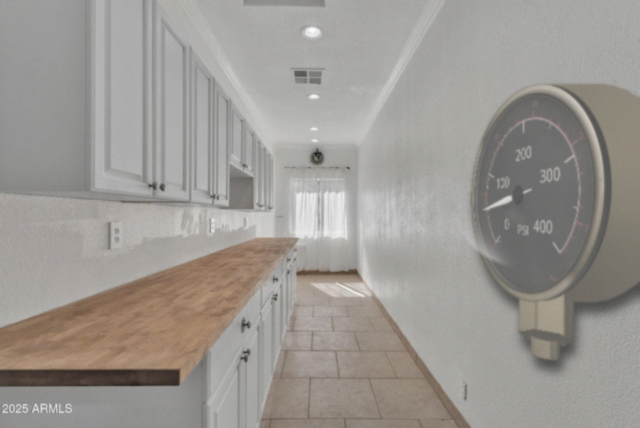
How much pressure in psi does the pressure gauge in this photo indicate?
50 psi
